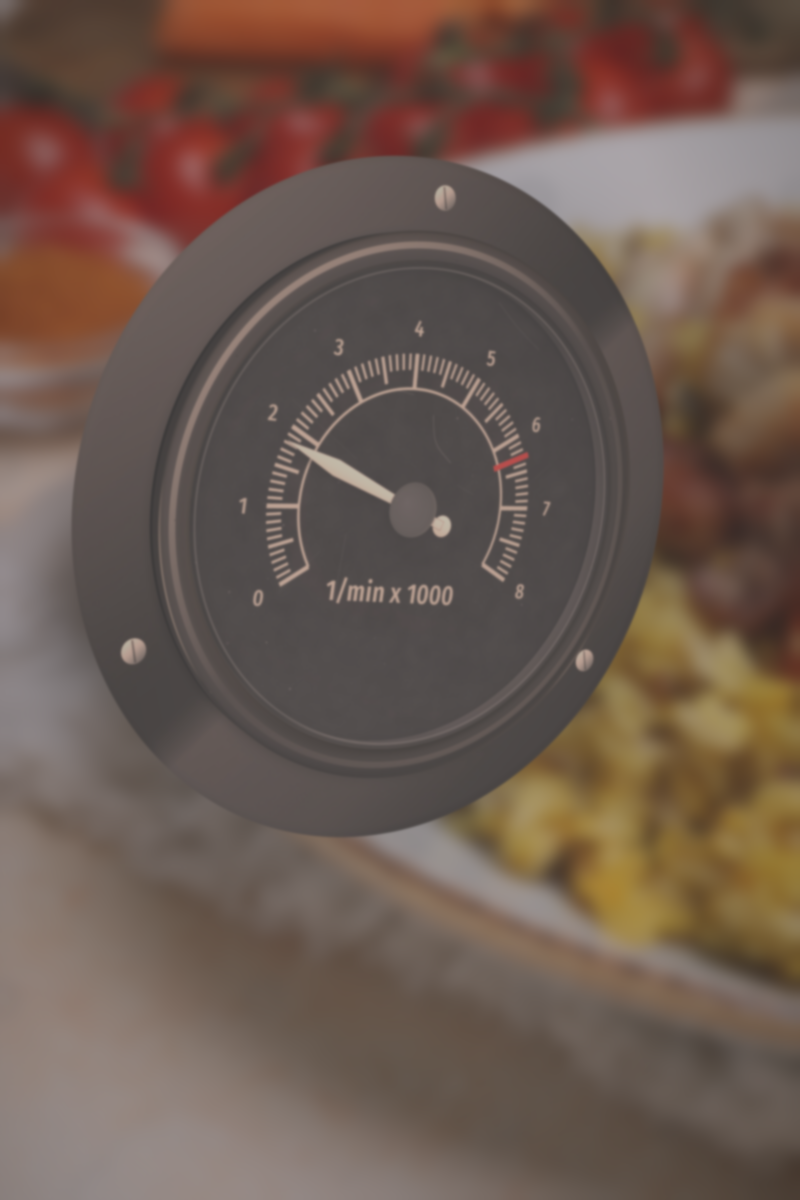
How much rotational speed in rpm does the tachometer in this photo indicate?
1800 rpm
